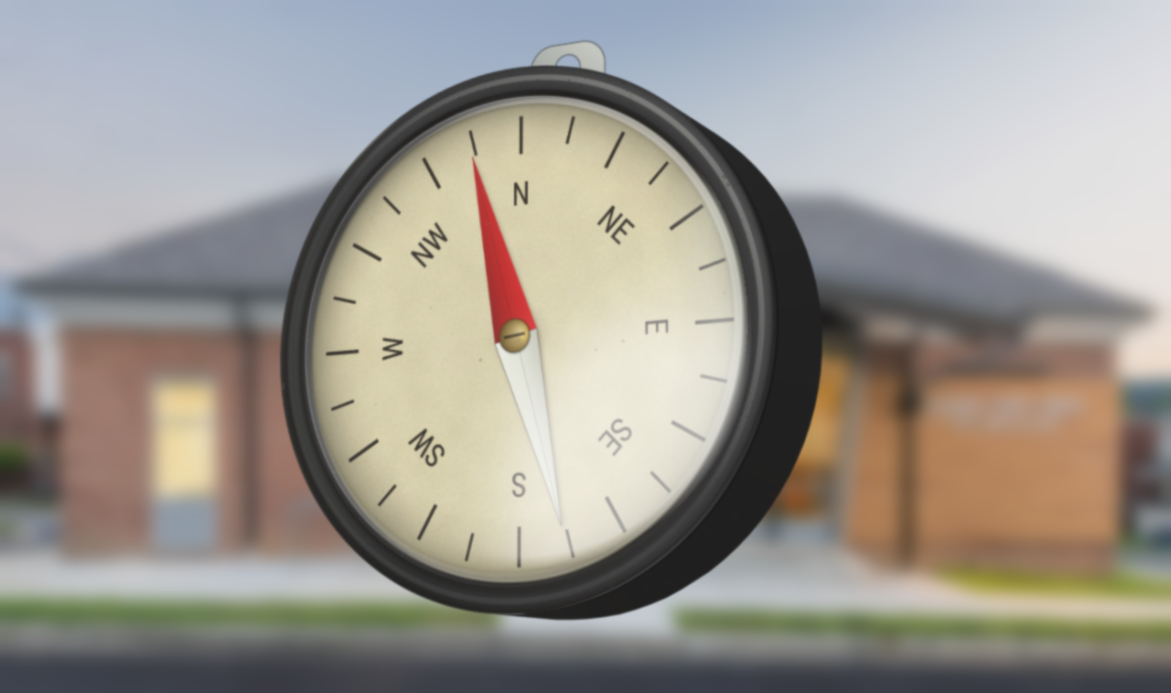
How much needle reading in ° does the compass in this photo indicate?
345 °
